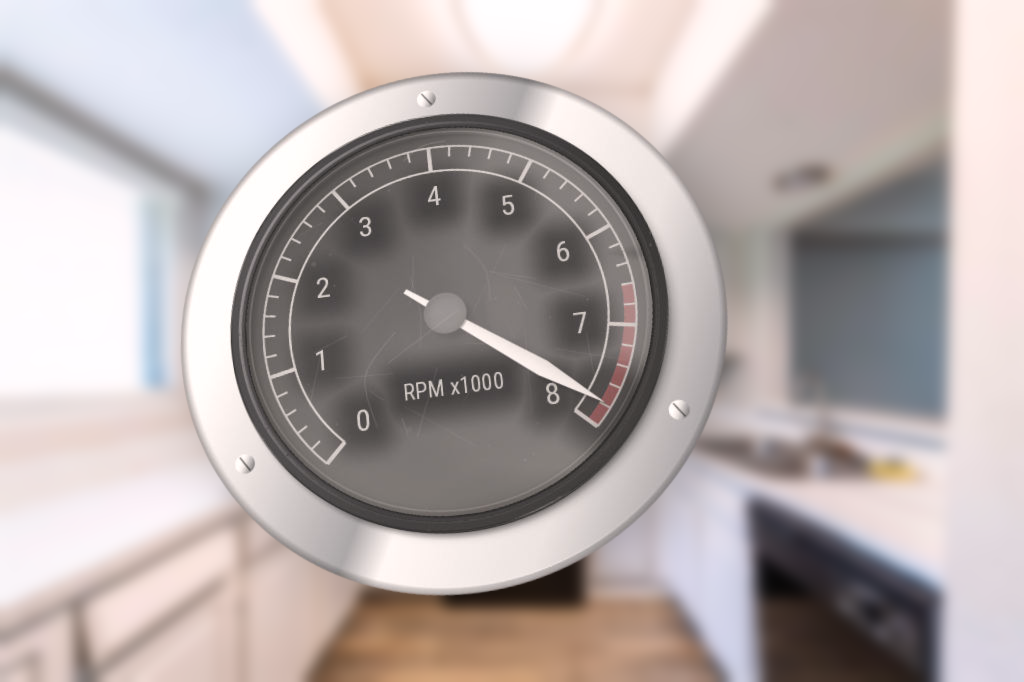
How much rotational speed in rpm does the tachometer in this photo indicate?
7800 rpm
